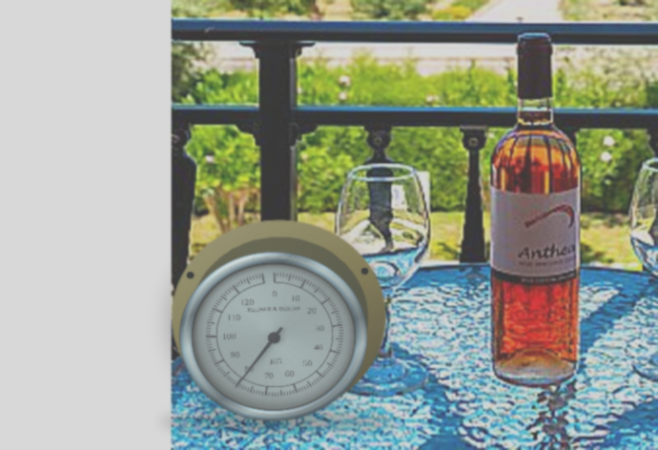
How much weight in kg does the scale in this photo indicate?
80 kg
